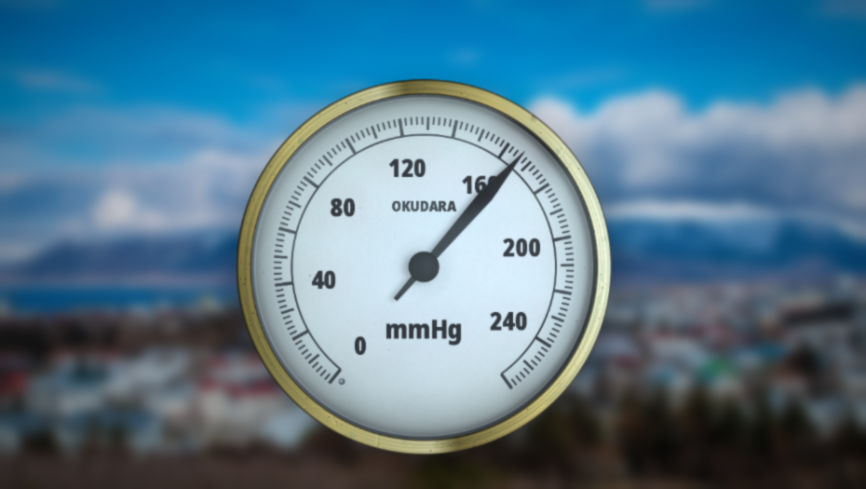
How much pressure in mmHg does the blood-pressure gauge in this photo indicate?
166 mmHg
